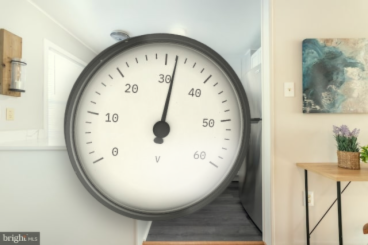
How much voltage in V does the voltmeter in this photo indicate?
32 V
